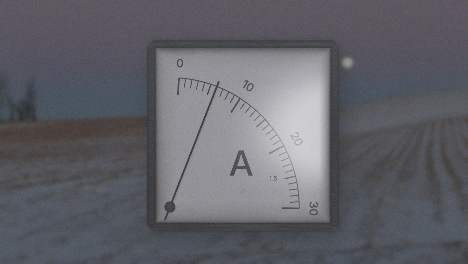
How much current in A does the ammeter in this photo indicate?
6 A
